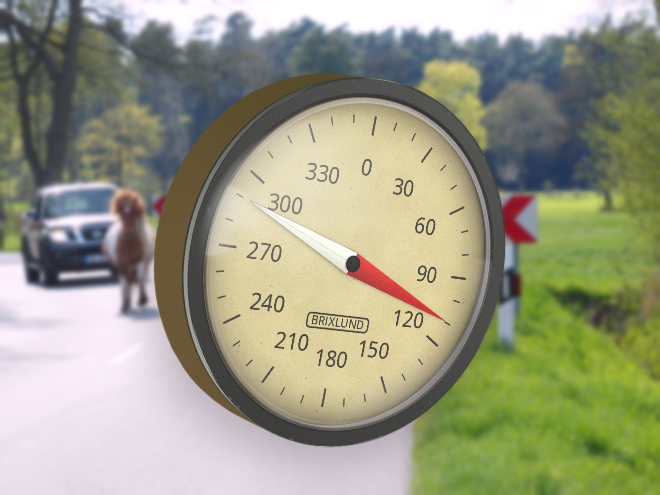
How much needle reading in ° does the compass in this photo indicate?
110 °
